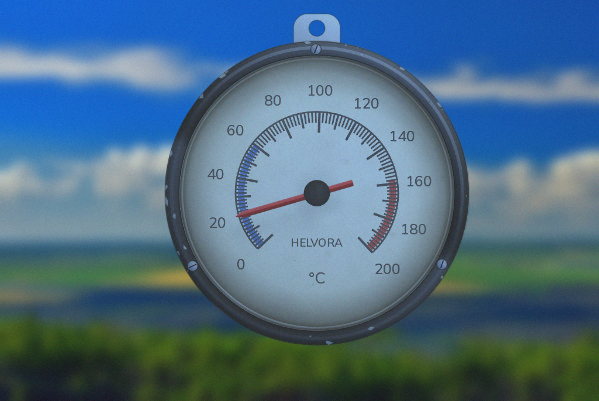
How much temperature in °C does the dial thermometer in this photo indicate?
20 °C
